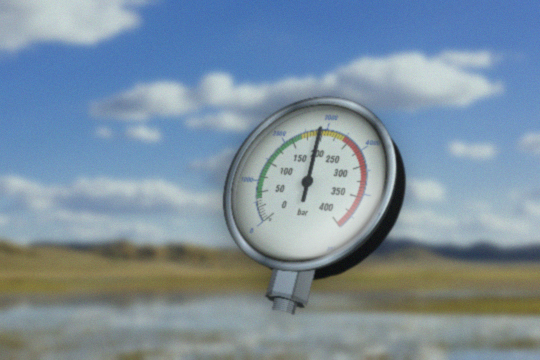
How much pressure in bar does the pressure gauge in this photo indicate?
200 bar
